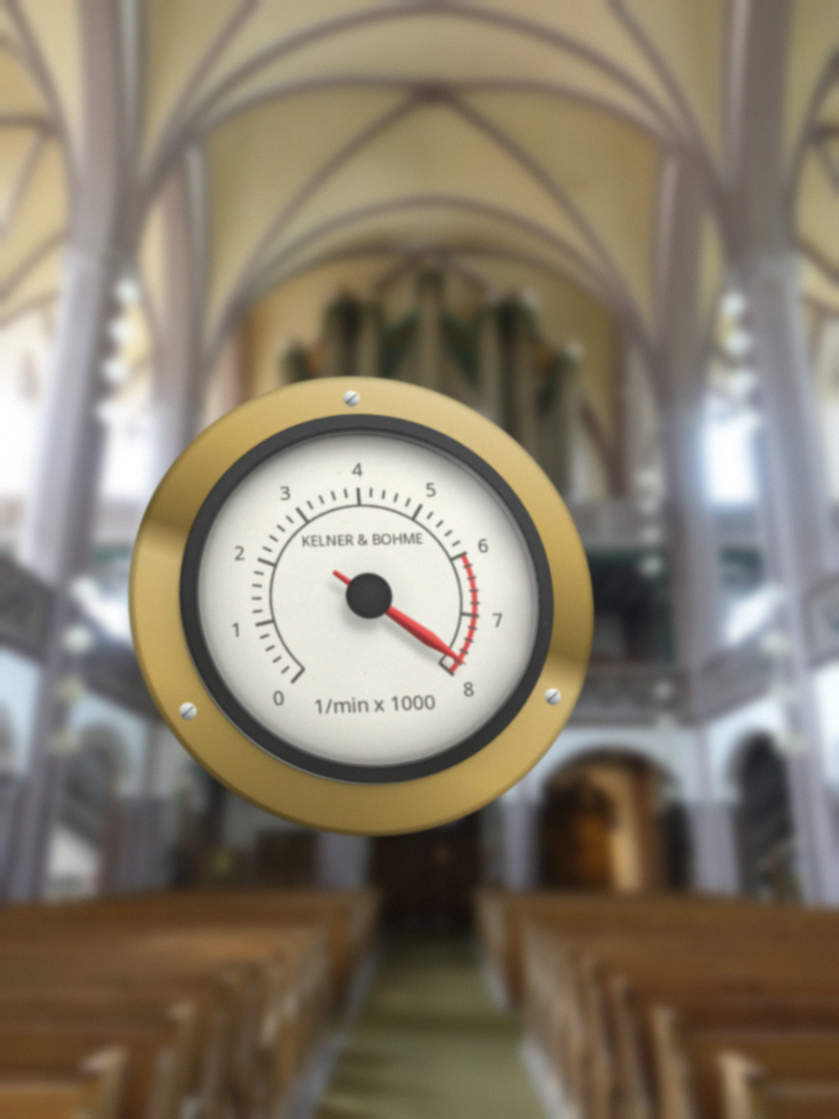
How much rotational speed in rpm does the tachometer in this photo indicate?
7800 rpm
